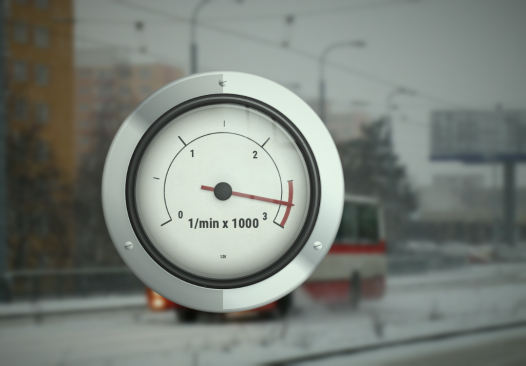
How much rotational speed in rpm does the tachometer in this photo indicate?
2750 rpm
